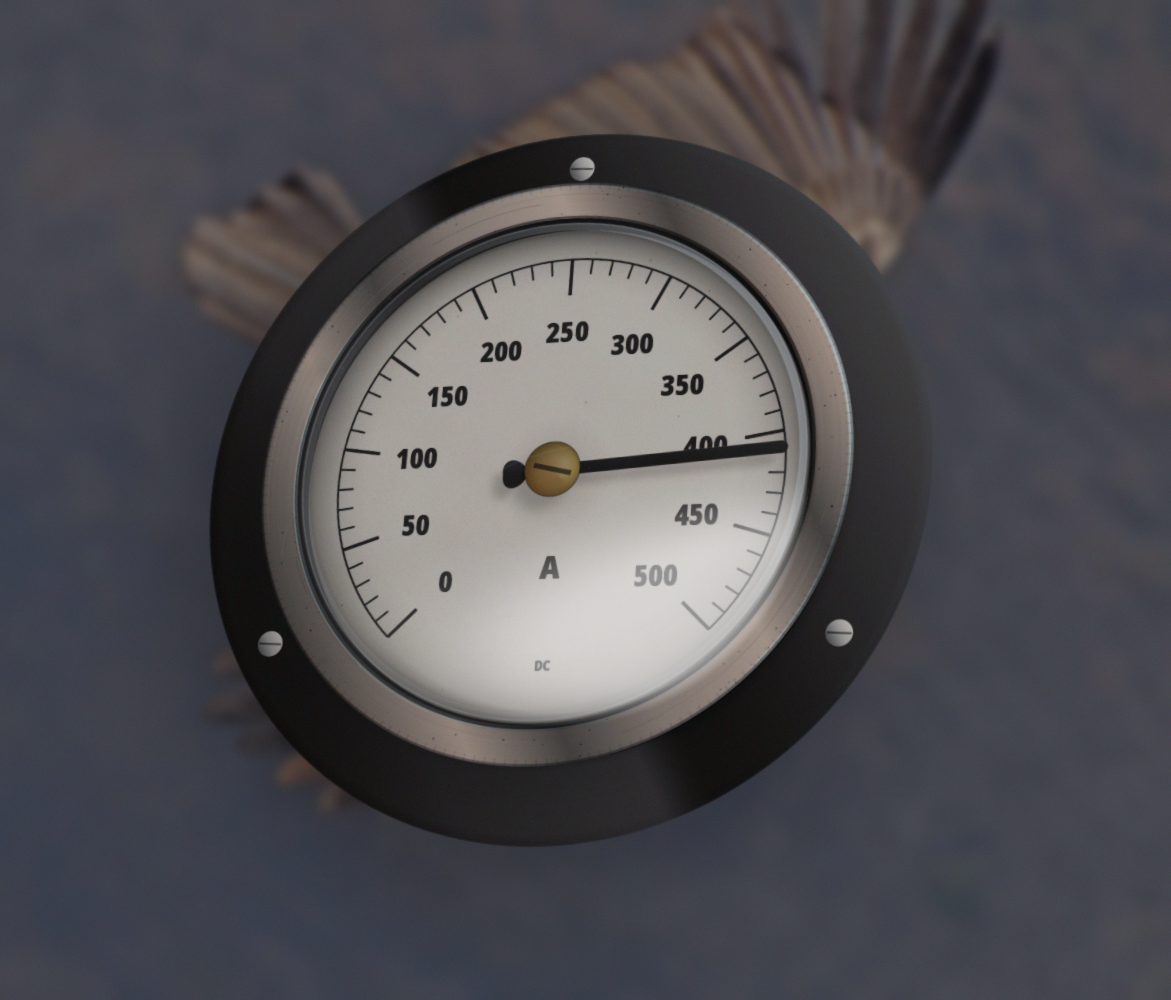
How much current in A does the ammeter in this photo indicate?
410 A
